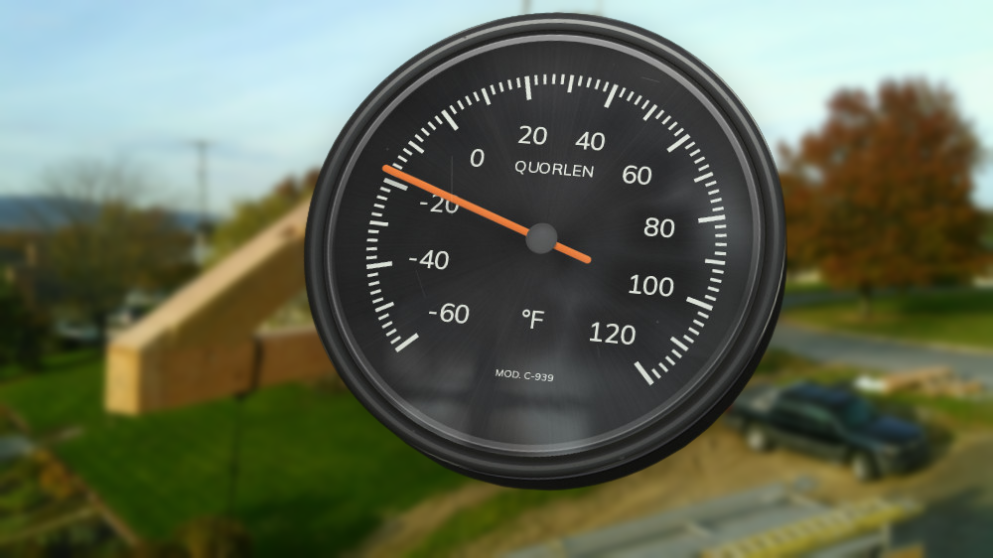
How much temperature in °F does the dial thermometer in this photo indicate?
-18 °F
